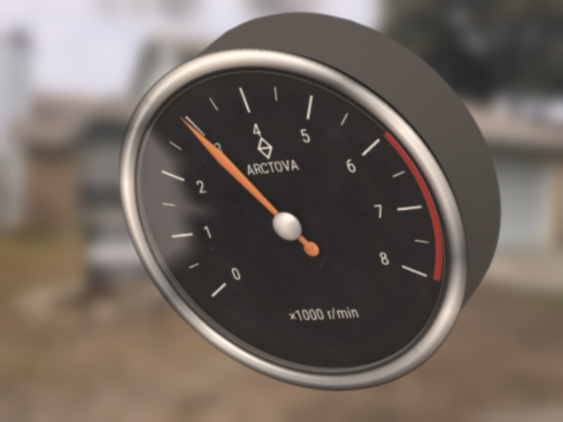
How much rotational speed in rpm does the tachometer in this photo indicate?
3000 rpm
